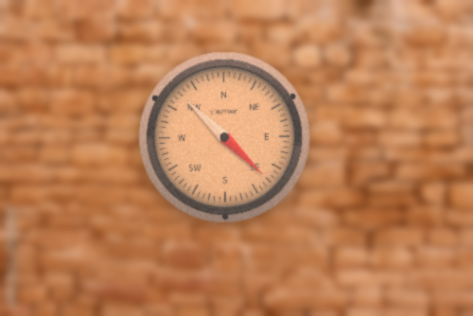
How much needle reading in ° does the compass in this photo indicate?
135 °
